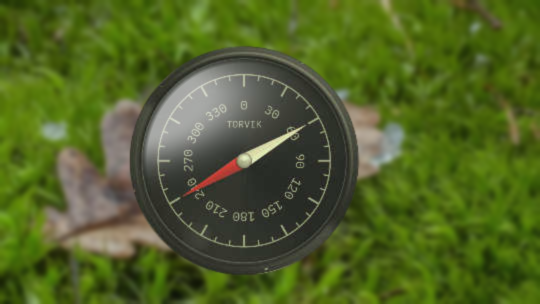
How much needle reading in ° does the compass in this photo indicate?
240 °
